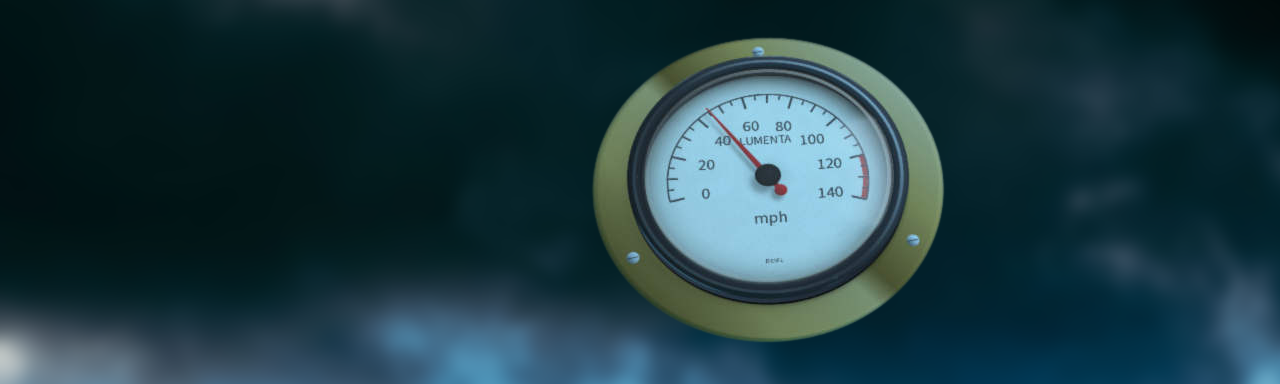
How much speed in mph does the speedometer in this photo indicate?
45 mph
